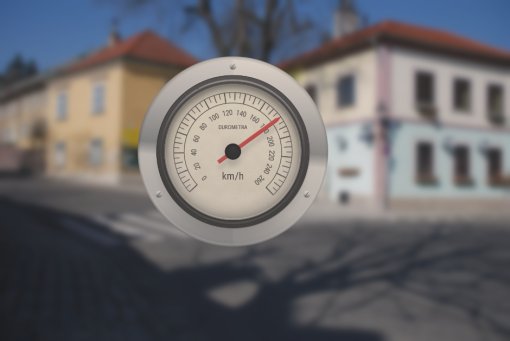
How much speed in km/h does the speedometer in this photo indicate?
180 km/h
